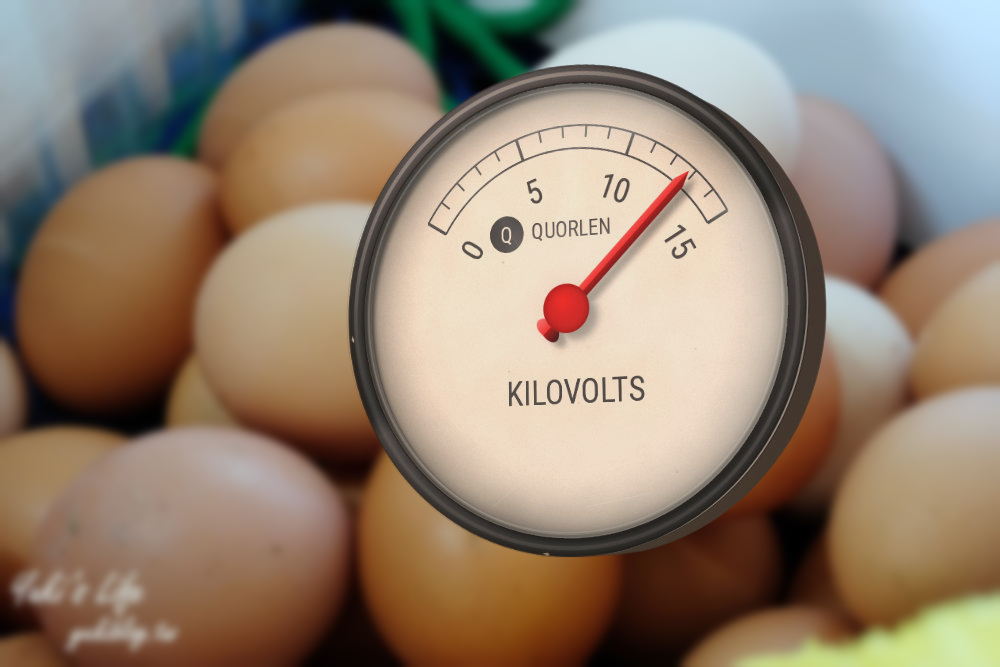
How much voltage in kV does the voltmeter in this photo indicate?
13 kV
